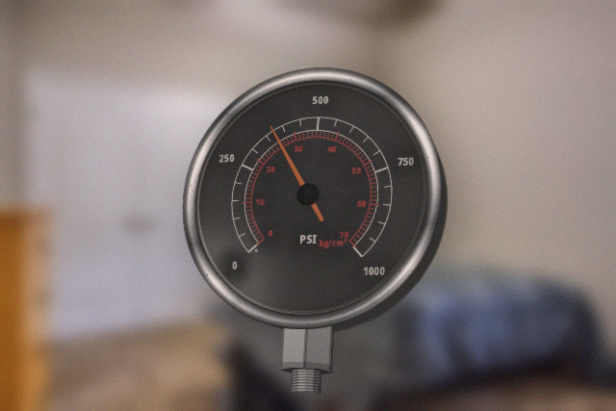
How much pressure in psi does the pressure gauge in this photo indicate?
375 psi
